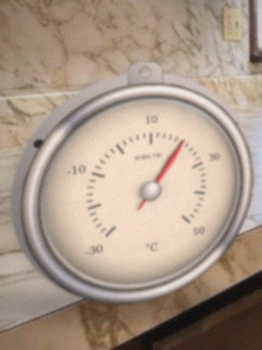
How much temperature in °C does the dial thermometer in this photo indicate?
20 °C
